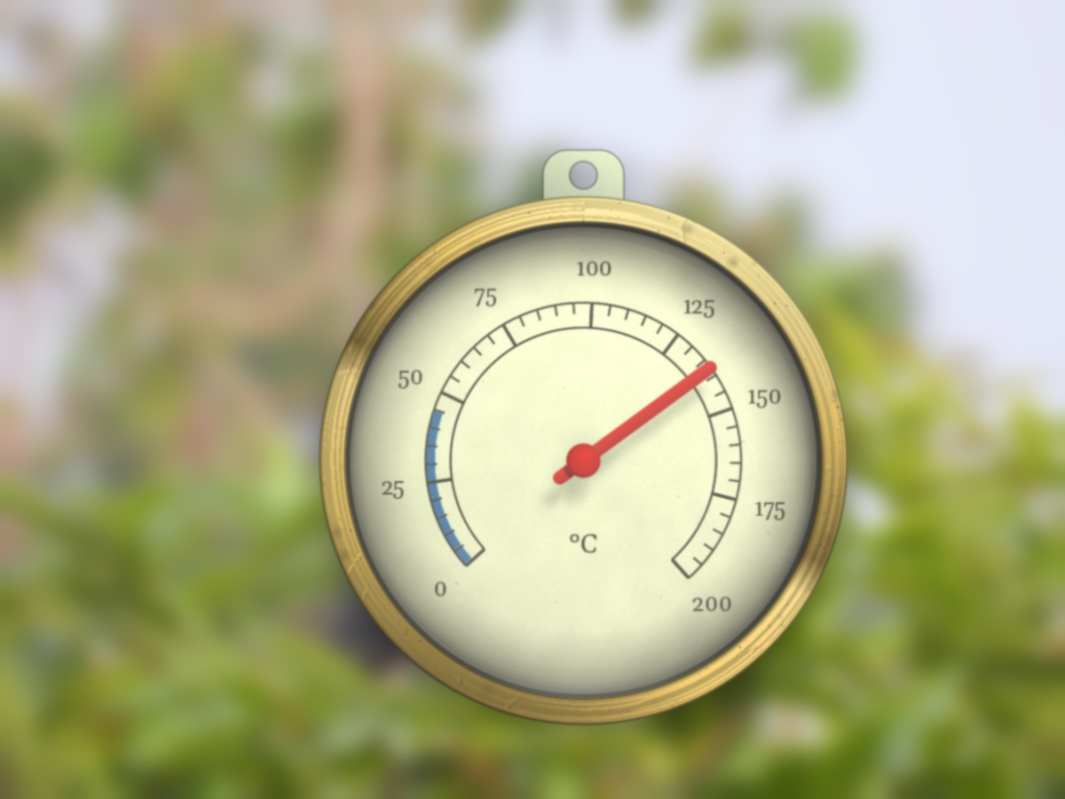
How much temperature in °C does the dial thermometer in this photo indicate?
137.5 °C
